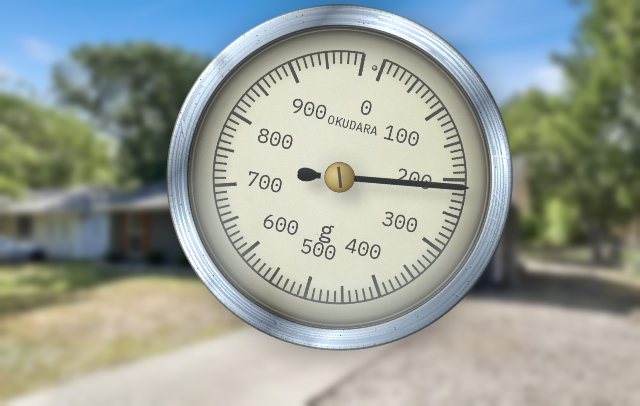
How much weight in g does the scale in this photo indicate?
210 g
